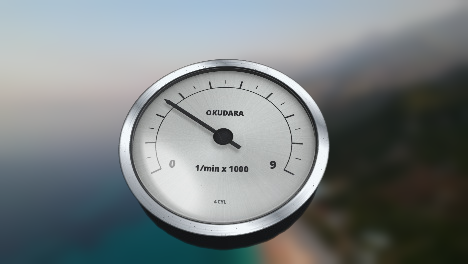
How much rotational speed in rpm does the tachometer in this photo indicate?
2500 rpm
